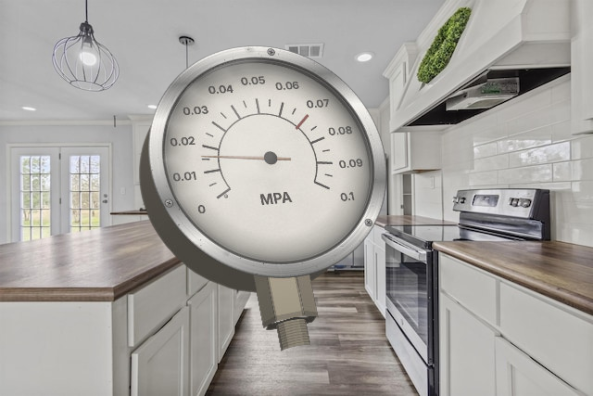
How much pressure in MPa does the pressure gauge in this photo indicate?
0.015 MPa
